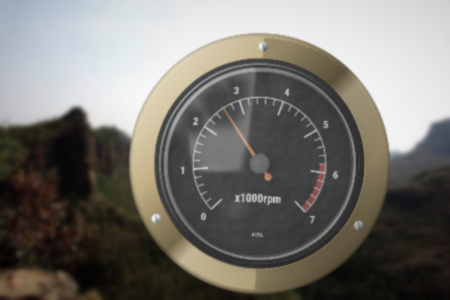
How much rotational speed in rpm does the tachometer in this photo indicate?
2600 rpm
